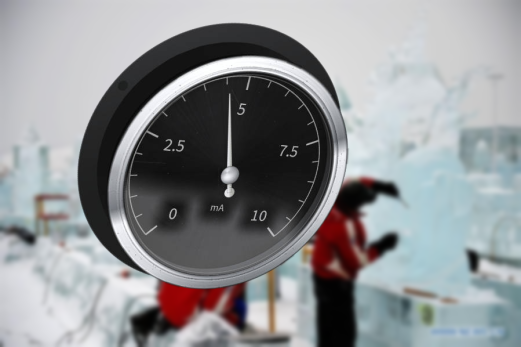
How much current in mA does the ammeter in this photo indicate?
4.5 mA
